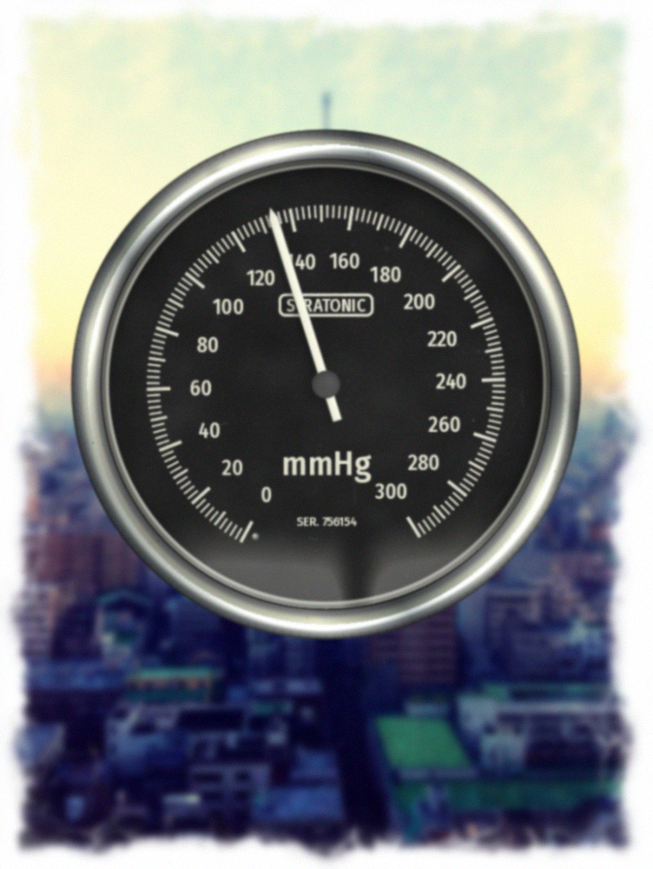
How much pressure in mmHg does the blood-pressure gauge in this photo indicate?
134 mmHg
